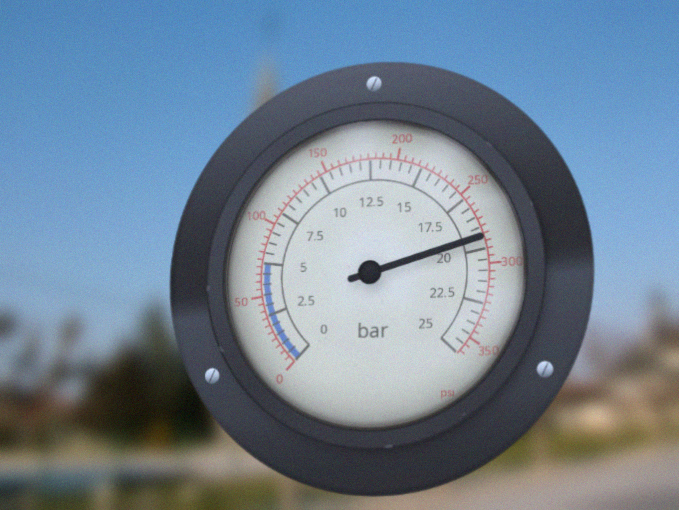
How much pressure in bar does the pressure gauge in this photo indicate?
19.5 bar
